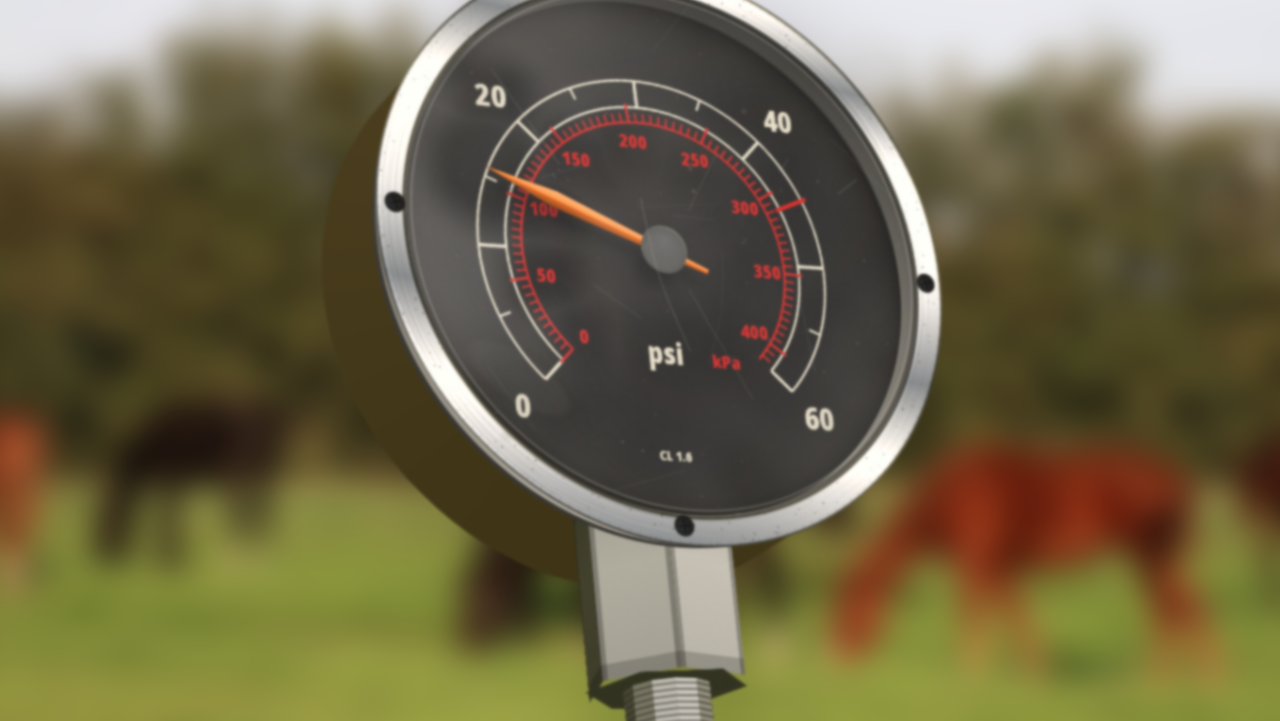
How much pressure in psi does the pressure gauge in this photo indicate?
15 psi
